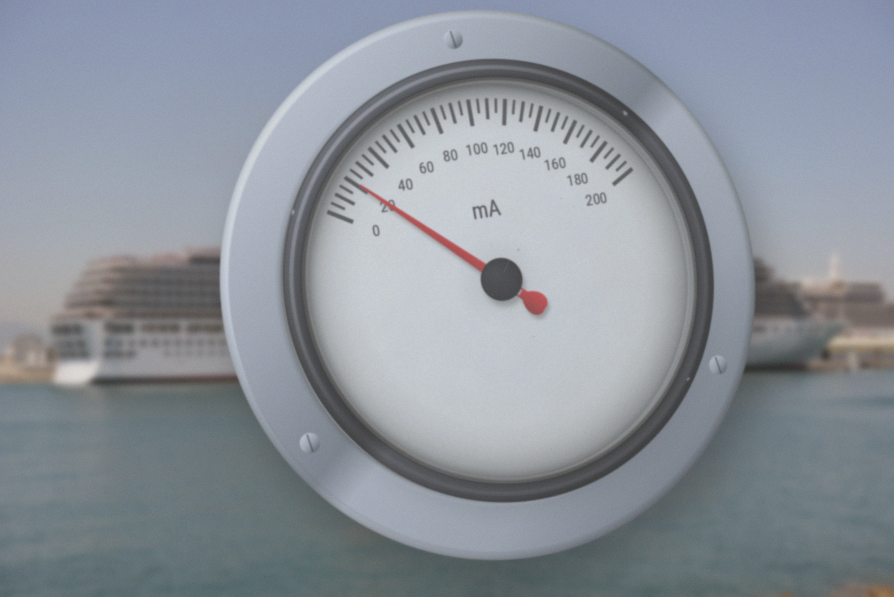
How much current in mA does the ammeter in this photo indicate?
20 mA
